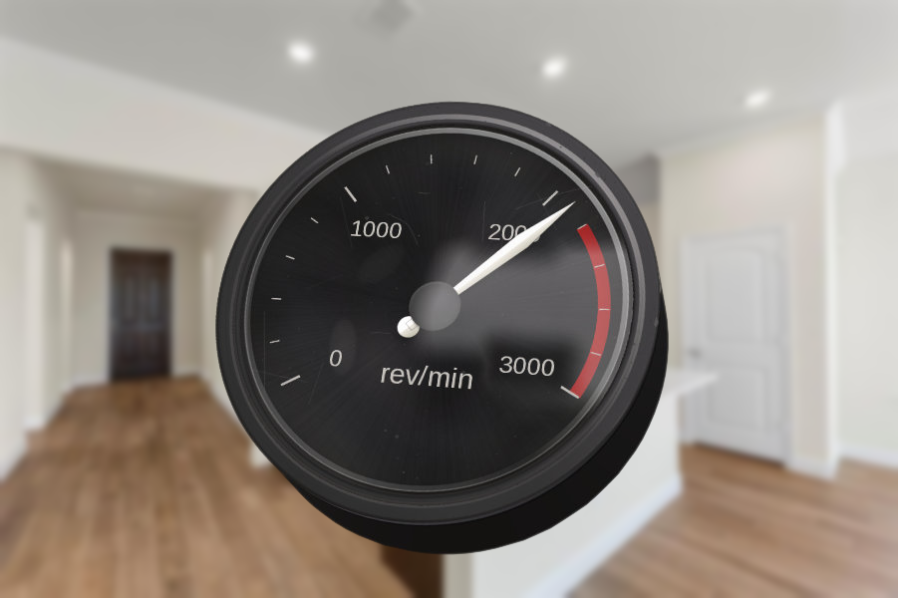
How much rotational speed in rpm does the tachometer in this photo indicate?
2100 rpm
